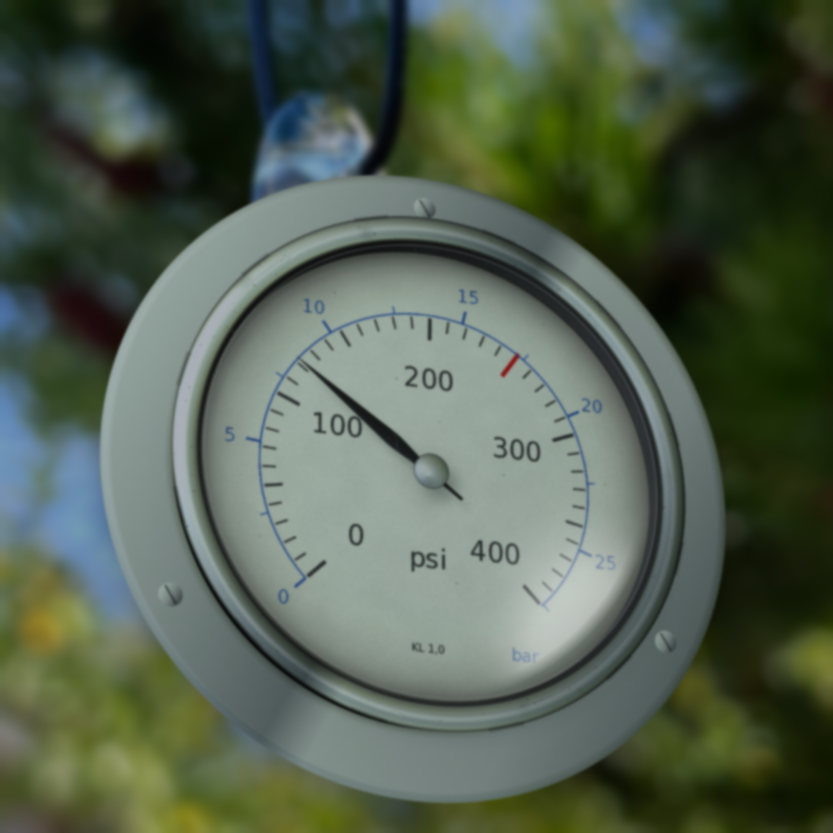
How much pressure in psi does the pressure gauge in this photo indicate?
120 psi
